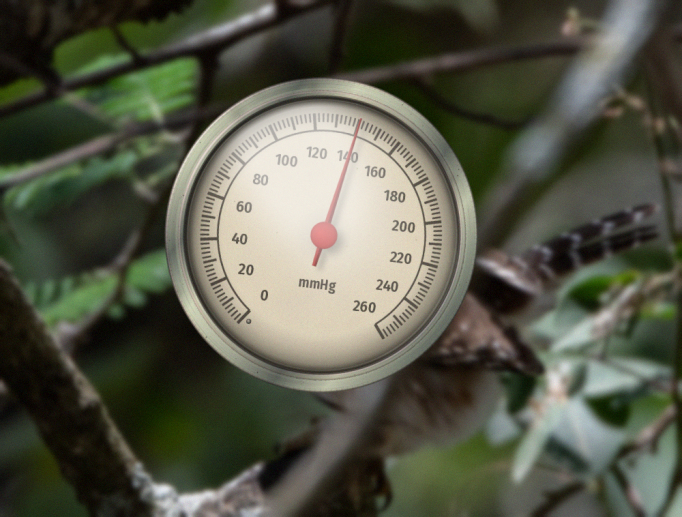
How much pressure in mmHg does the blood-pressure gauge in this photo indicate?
140 mmHg
